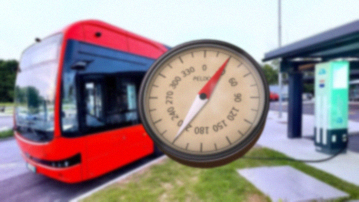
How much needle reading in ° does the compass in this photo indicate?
30 °
